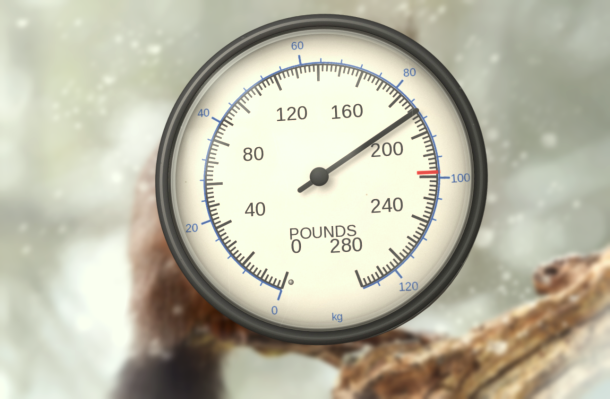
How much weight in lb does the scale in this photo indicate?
190 lb
